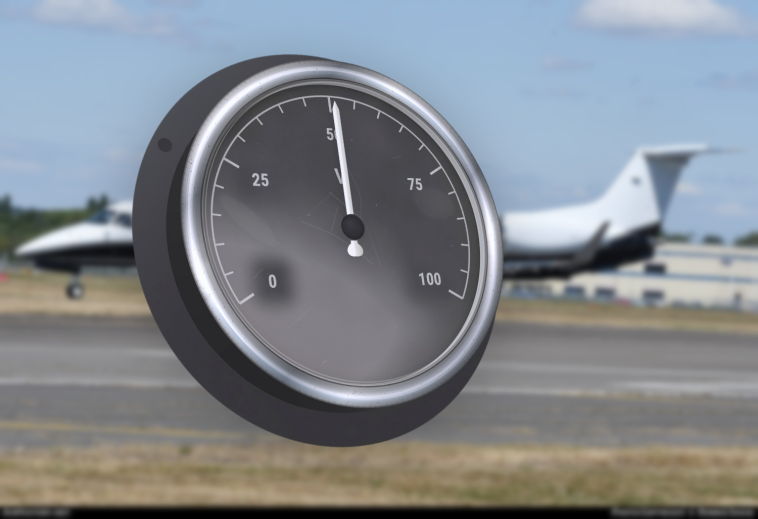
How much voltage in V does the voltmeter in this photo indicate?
50 V
